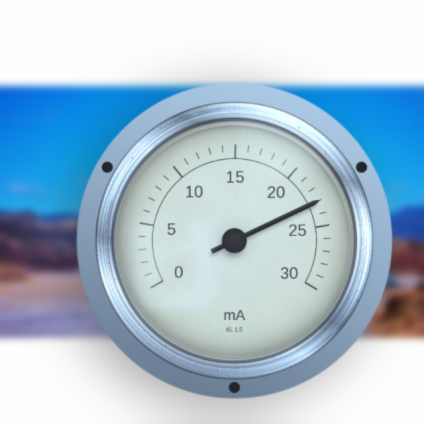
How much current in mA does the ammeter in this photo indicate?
23 mA
